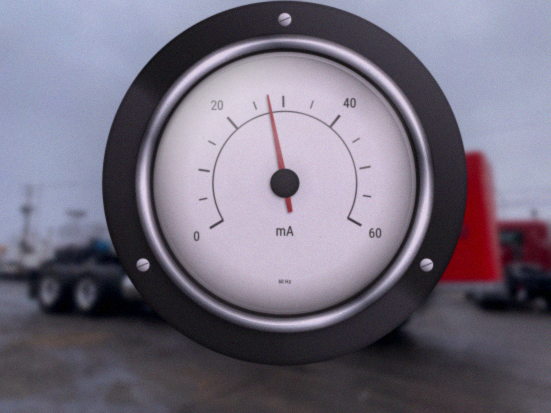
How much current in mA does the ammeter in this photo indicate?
27.5 mA
